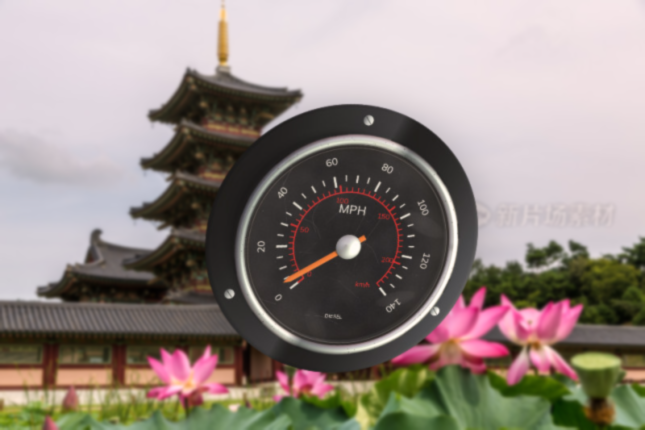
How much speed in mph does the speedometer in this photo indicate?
5 mph
